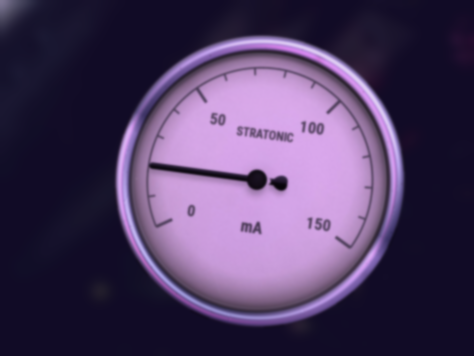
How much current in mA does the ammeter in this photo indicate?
20 mA
